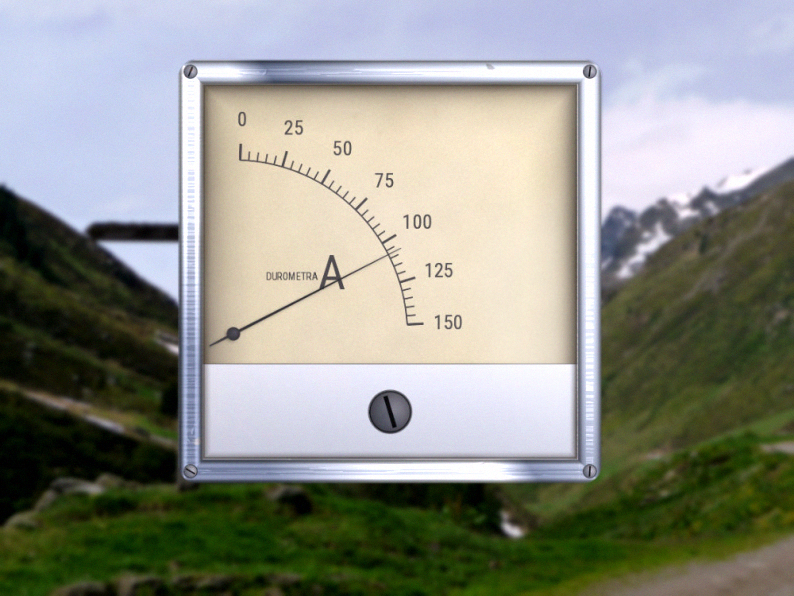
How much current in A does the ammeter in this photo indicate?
107.5 A
